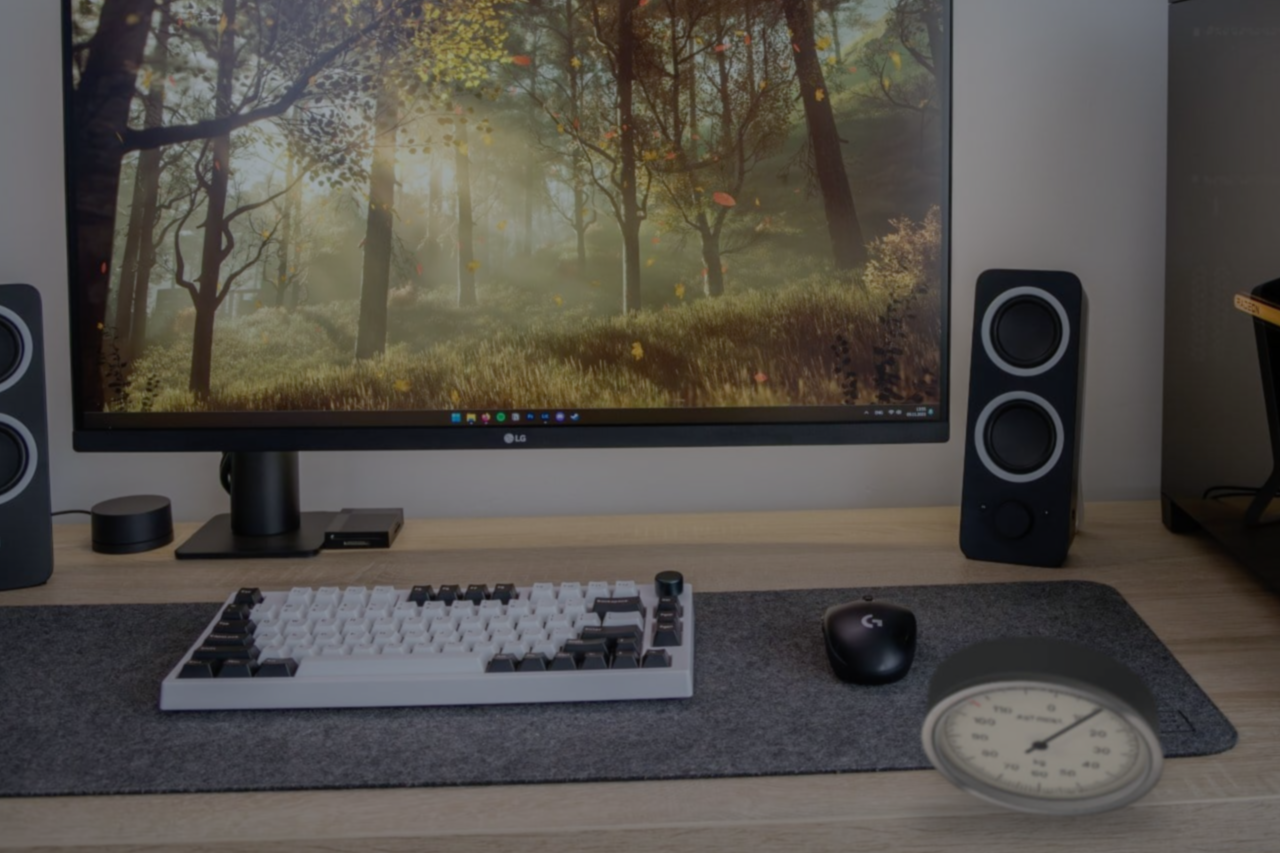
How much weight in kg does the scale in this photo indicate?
10 kg
